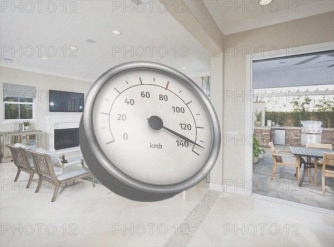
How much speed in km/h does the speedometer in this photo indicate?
135 km/h
